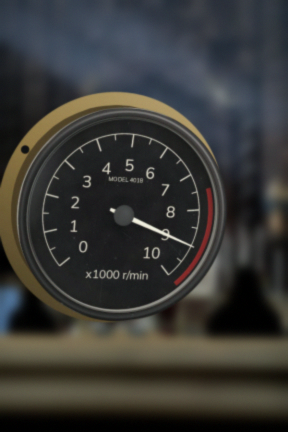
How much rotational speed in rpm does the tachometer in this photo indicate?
9000 rpm
